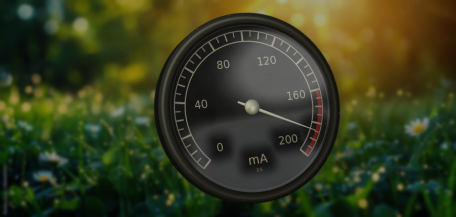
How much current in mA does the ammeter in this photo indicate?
185 mA
